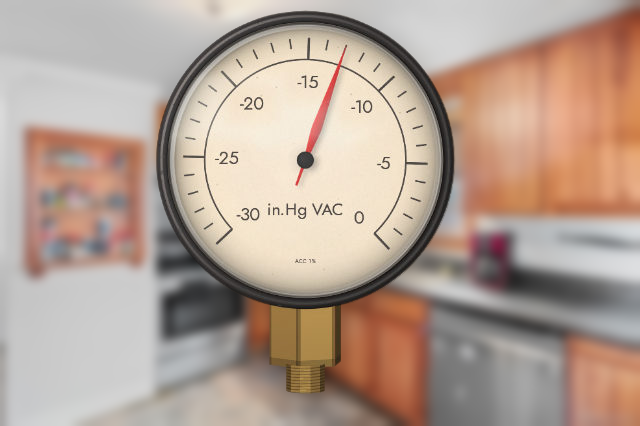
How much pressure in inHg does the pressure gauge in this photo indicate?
-13 inHg
